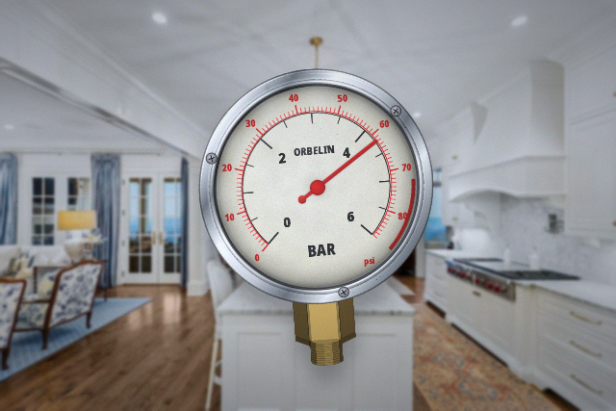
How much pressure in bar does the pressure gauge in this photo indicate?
4.25 bar
